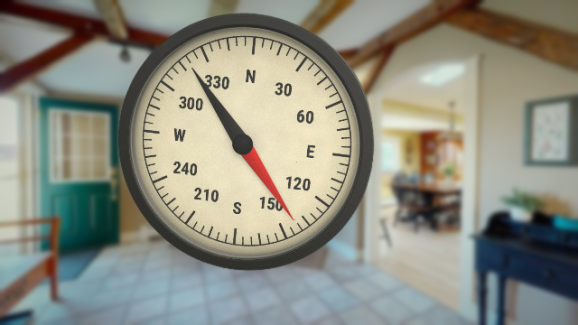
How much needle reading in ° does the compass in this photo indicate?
140 °
